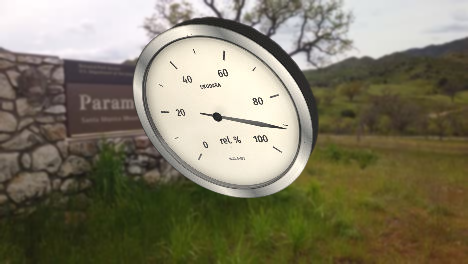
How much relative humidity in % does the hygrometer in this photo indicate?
90 %
